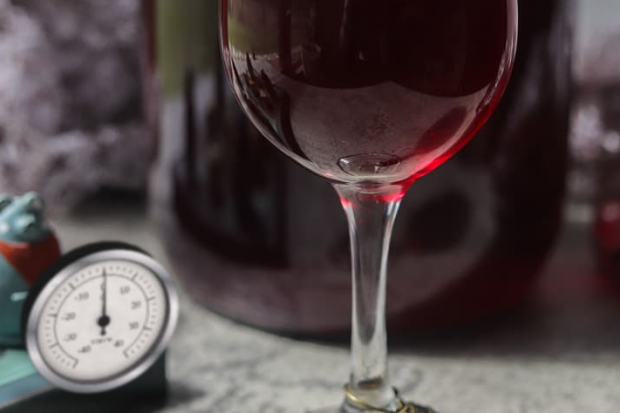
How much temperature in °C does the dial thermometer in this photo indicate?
0 °C
